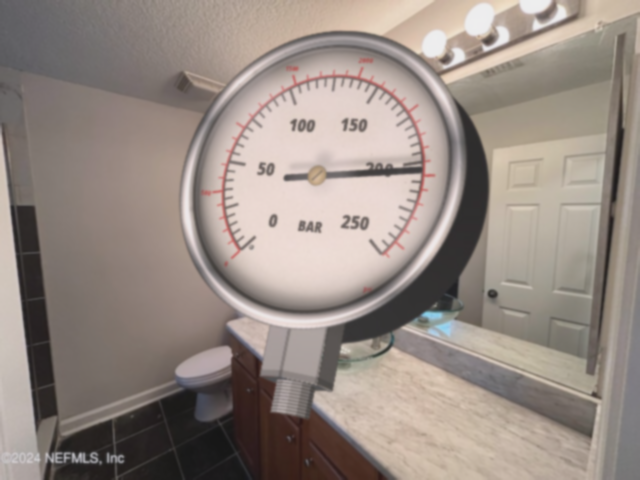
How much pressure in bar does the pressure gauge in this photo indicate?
205 bar
